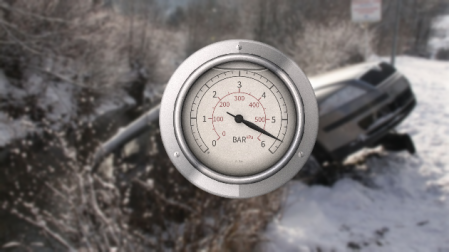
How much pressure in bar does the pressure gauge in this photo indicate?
5.6 bar
